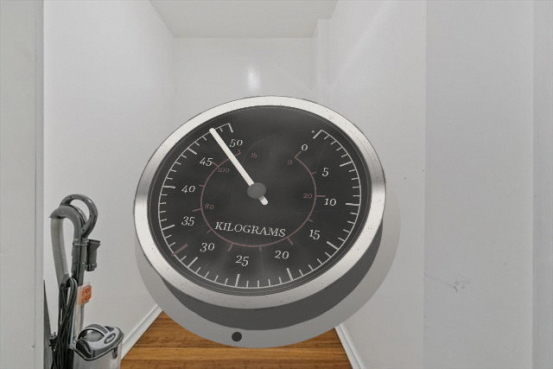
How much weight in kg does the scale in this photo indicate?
48 kg
